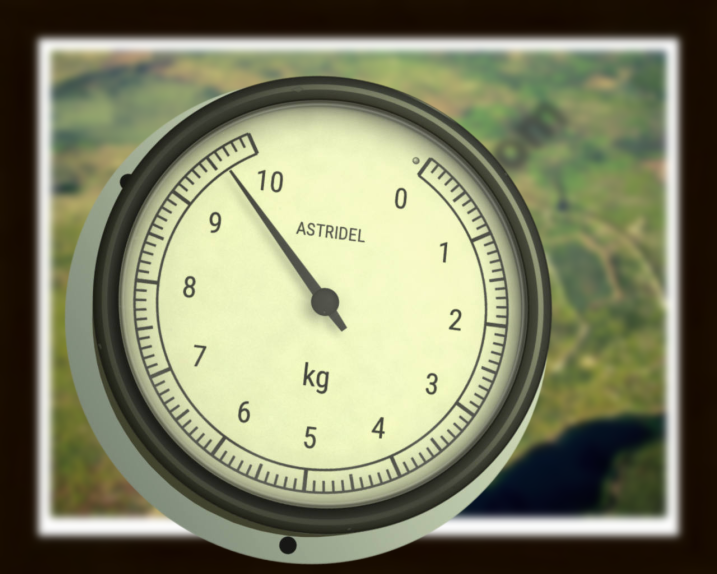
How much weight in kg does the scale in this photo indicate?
9.6 kg
